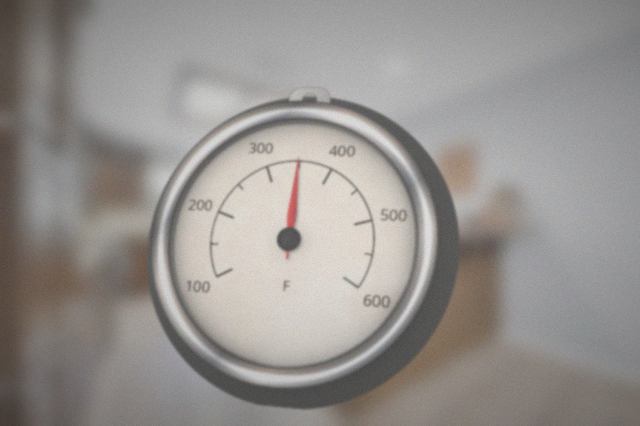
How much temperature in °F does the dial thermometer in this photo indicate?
350 °F
